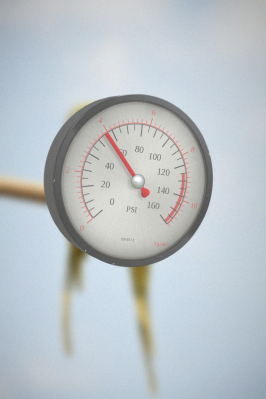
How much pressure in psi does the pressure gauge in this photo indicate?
55 psi
